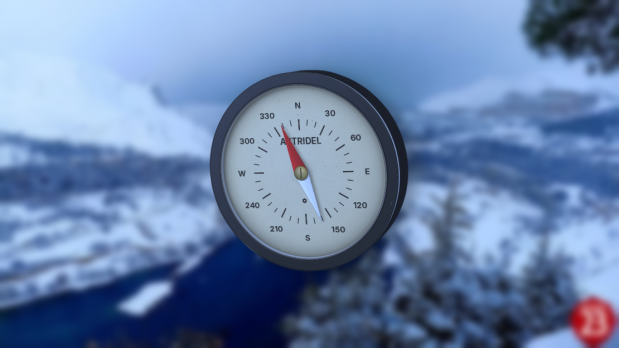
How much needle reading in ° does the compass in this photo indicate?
340 °
